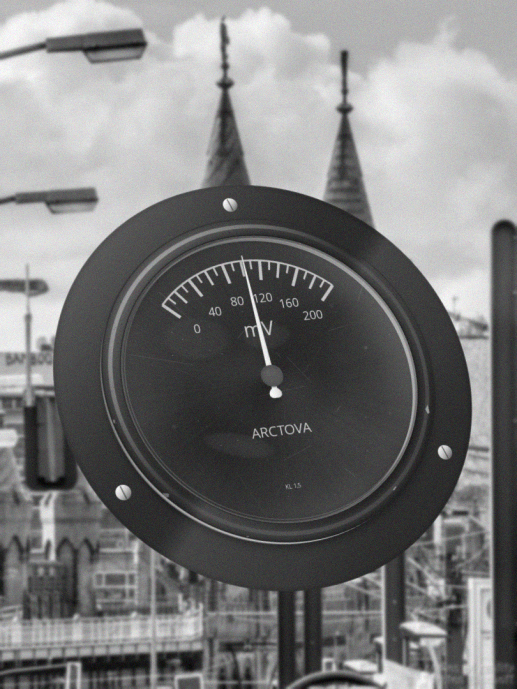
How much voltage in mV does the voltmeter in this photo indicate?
100 mV
